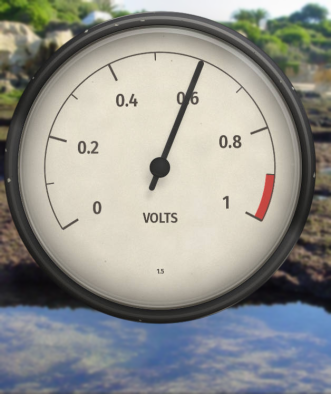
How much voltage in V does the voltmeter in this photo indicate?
0.6 V
